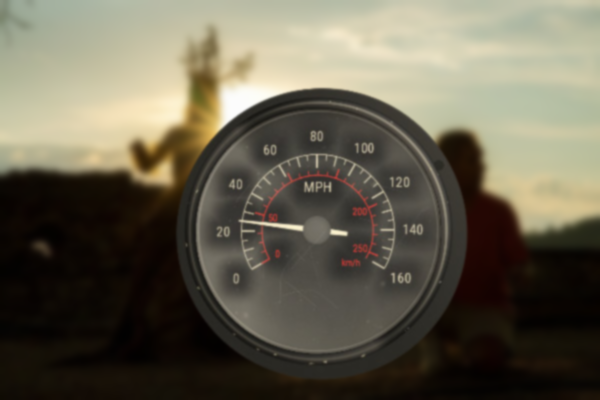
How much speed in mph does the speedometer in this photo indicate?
25 mph
